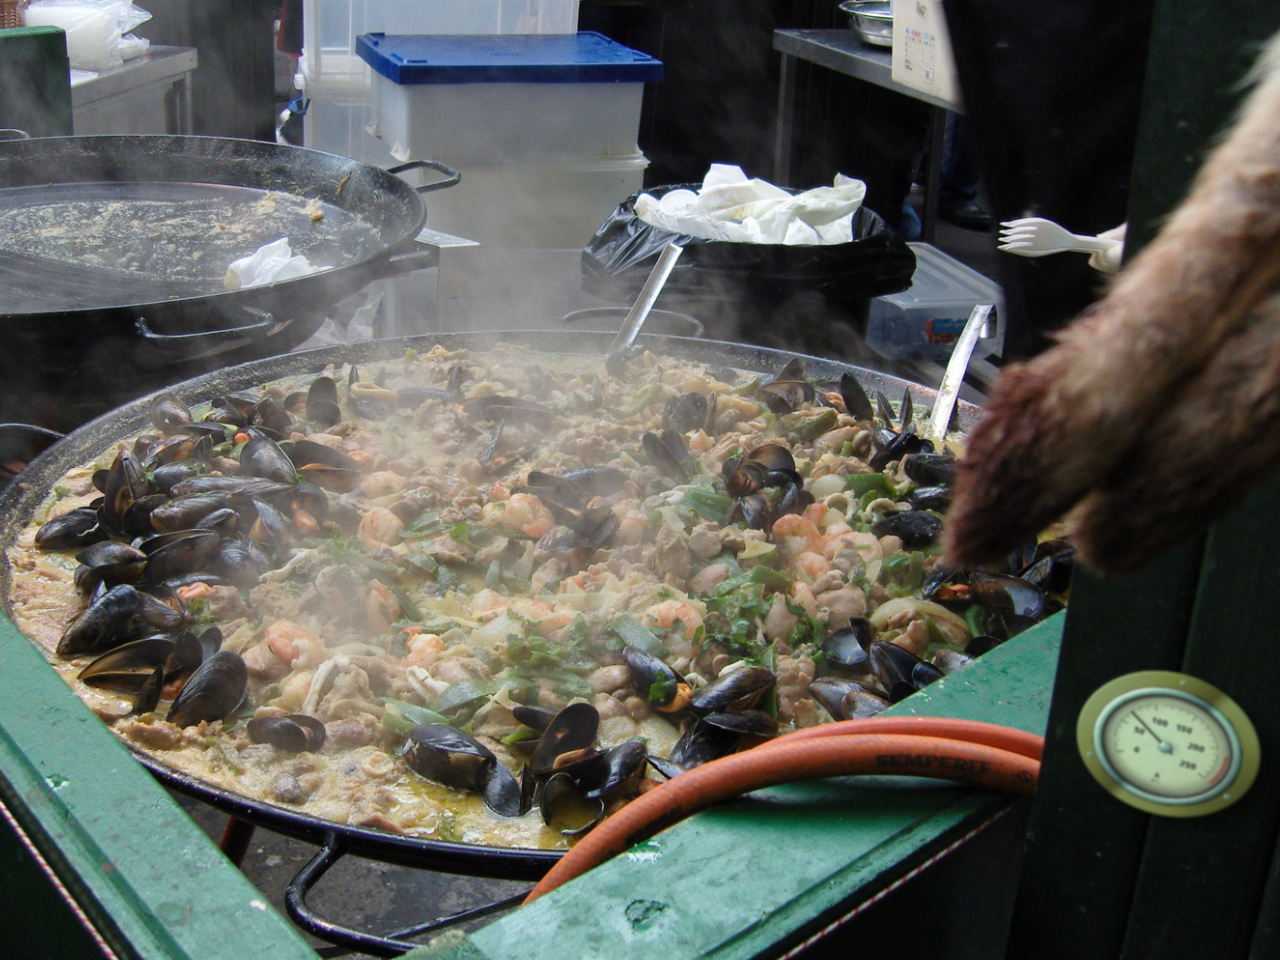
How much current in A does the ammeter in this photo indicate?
70 A
